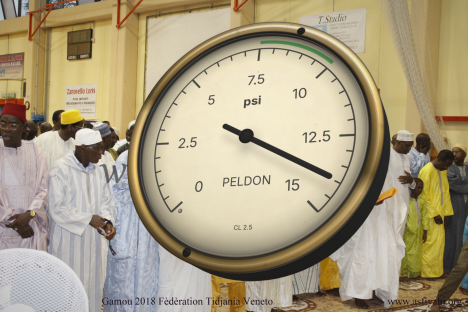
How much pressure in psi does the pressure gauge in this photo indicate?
14 psi
